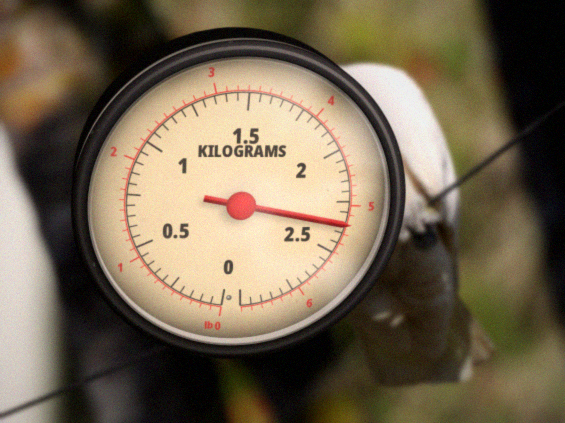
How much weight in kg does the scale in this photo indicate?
2.35 kg
